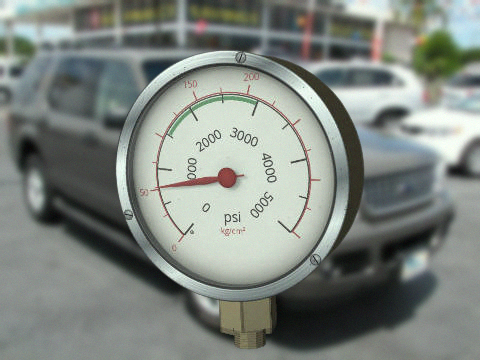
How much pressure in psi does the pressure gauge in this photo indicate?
750 psi
